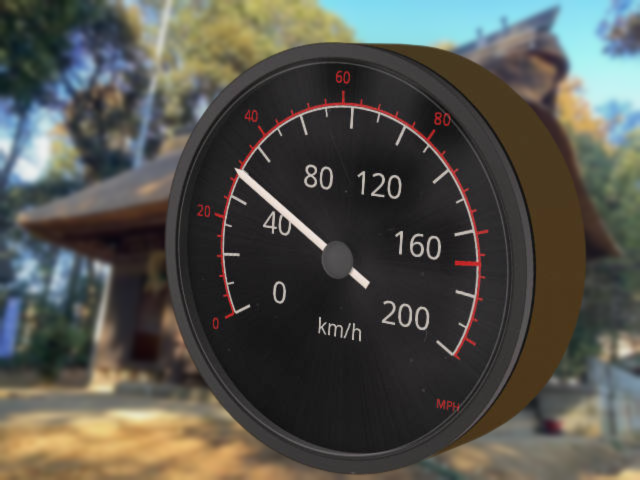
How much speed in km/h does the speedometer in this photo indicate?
50 km/h
